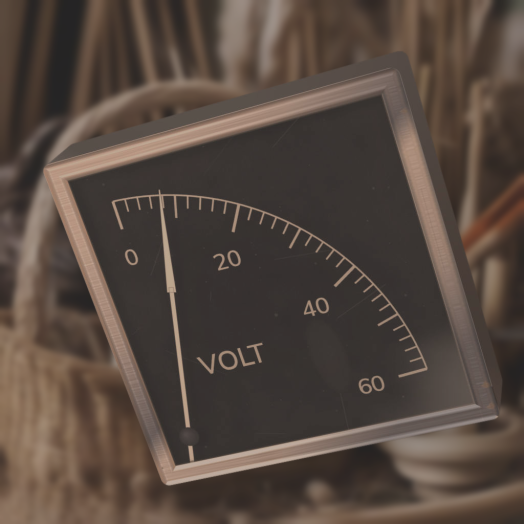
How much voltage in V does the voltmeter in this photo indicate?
8 V
